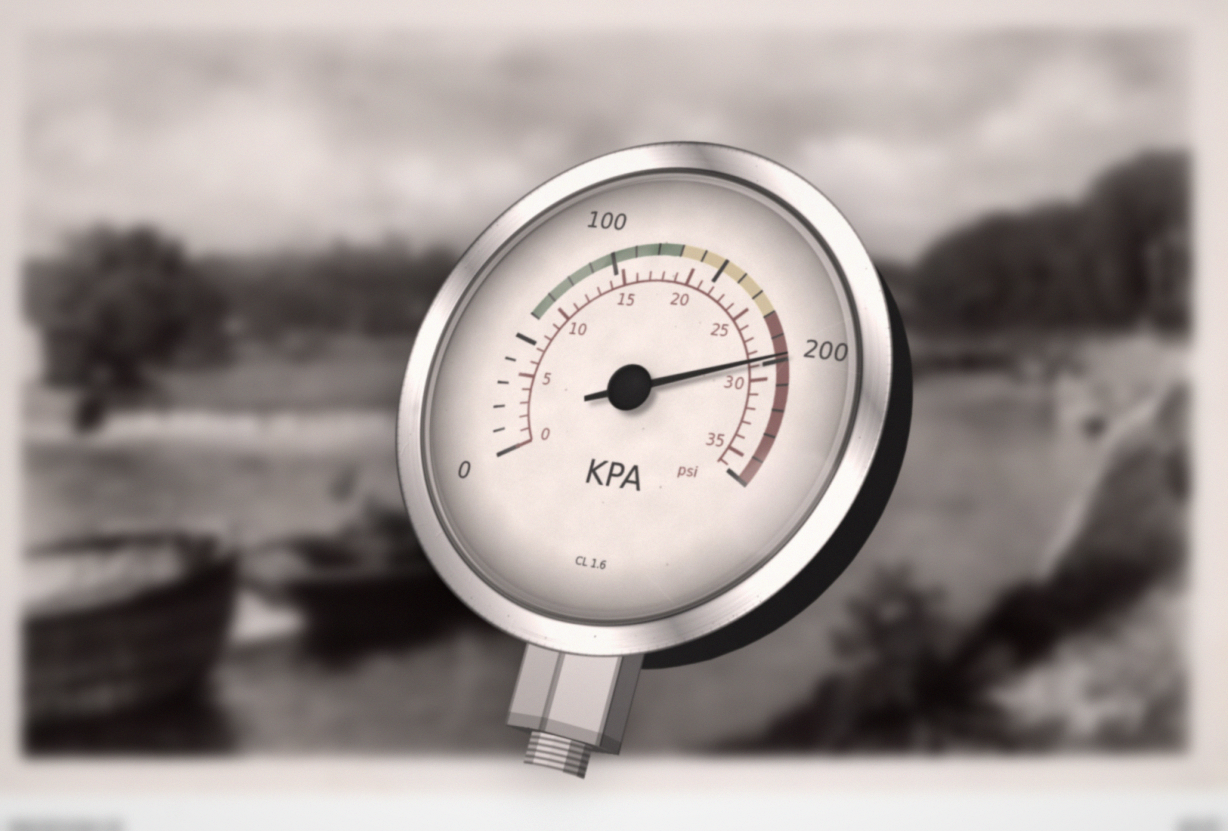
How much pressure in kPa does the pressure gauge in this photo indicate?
200 kPa
